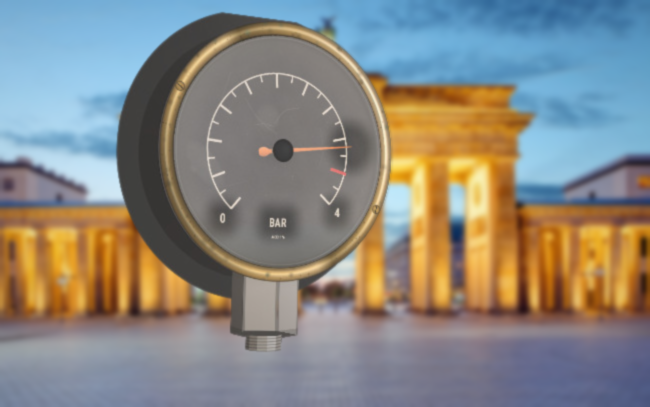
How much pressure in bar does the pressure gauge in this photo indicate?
3.3 bar
